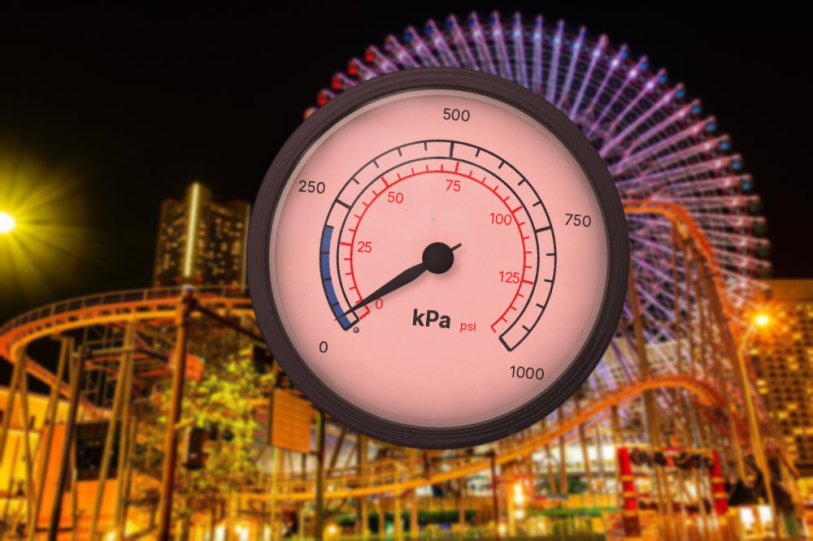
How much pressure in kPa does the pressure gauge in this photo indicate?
25 kPa
